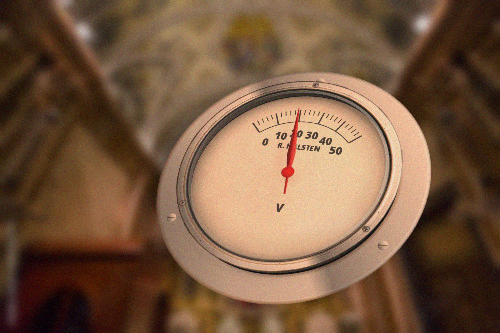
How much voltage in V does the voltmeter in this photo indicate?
20 V
